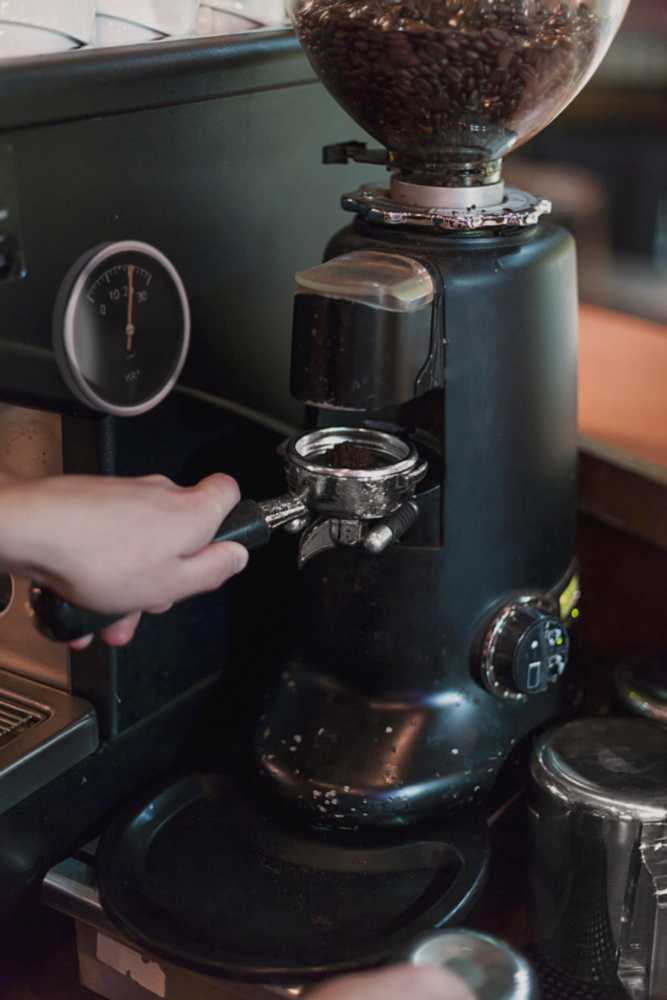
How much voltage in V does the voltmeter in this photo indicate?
20 V
